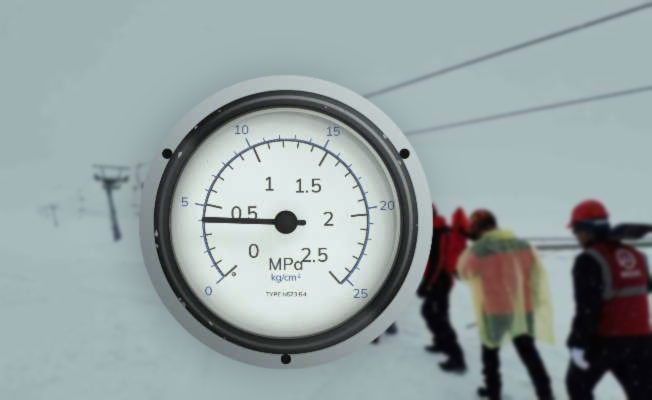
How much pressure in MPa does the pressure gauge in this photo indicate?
0.4 MPa
